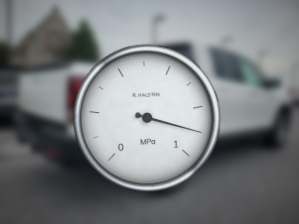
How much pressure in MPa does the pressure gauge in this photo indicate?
0.9 MPa
